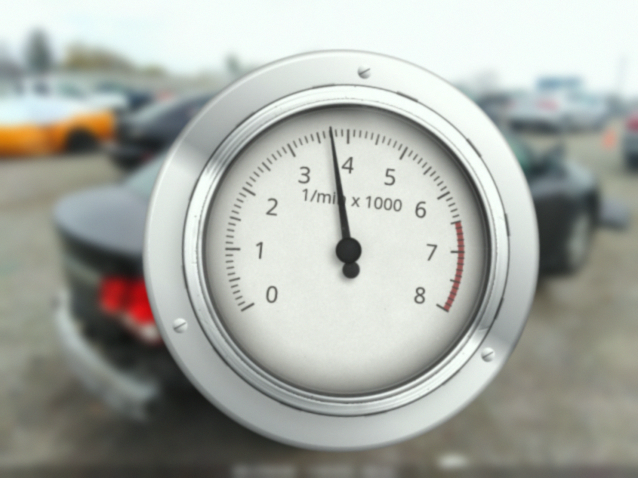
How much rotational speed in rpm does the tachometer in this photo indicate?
3700 rpm
